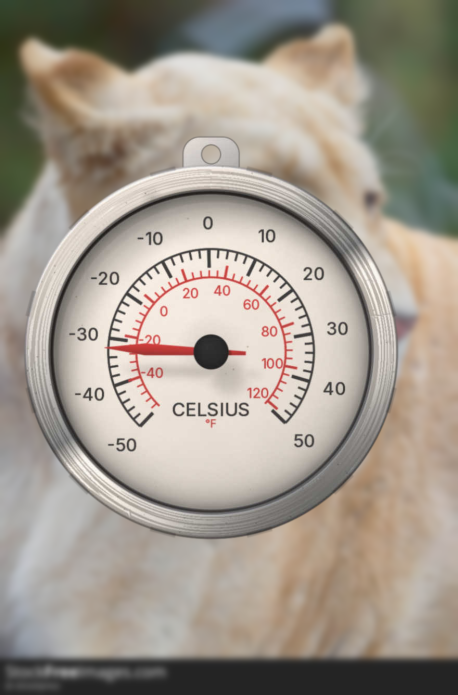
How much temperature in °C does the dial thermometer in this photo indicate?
-32 °C
